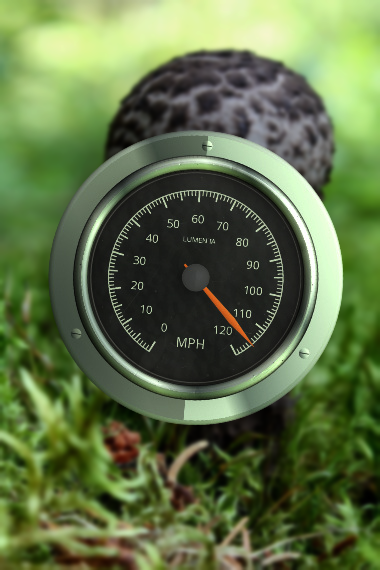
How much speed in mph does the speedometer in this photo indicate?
115 mph
